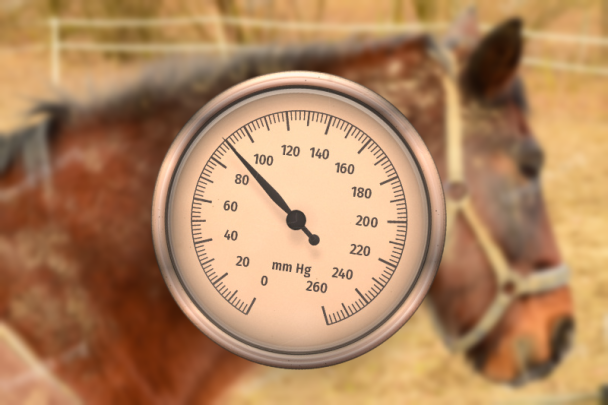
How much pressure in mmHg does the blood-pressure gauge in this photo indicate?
90 mmHg
